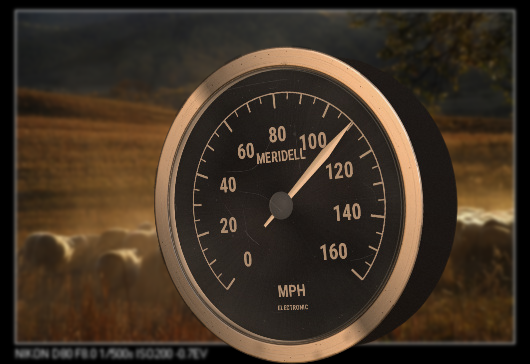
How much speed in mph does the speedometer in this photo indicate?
110 mph
